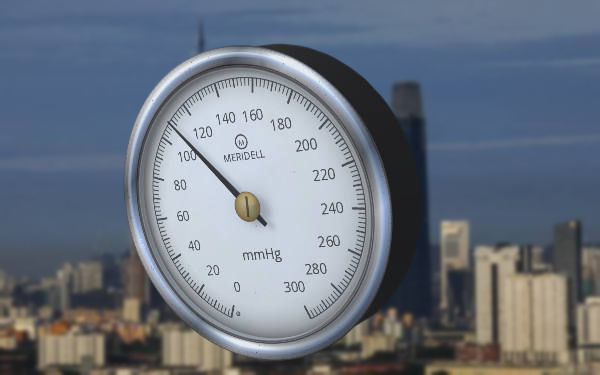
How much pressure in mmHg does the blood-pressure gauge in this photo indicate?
110 mmHg
